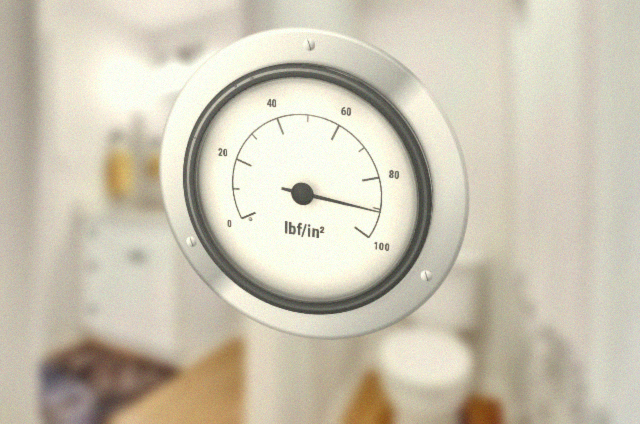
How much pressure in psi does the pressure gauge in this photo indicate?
90 psi
